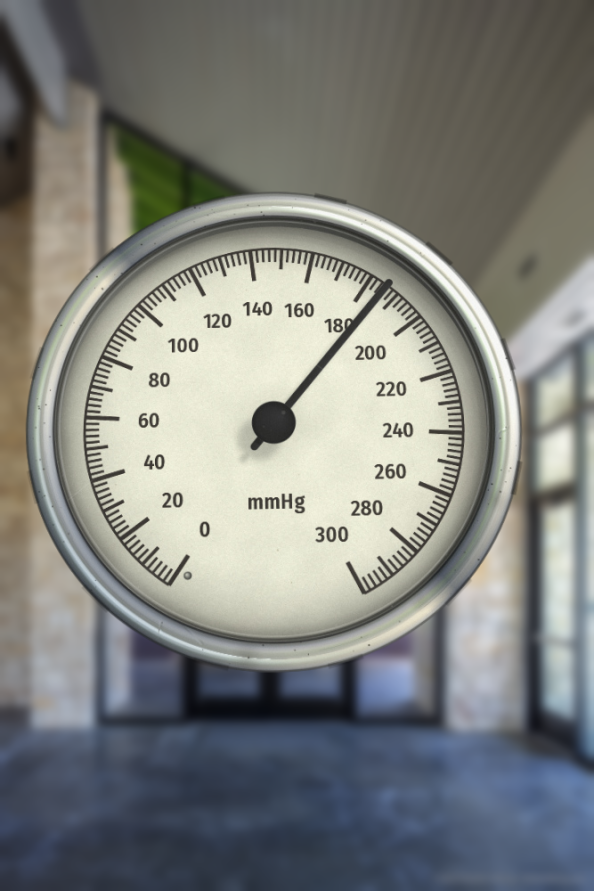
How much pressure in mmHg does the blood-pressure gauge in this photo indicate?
186 mmHg
